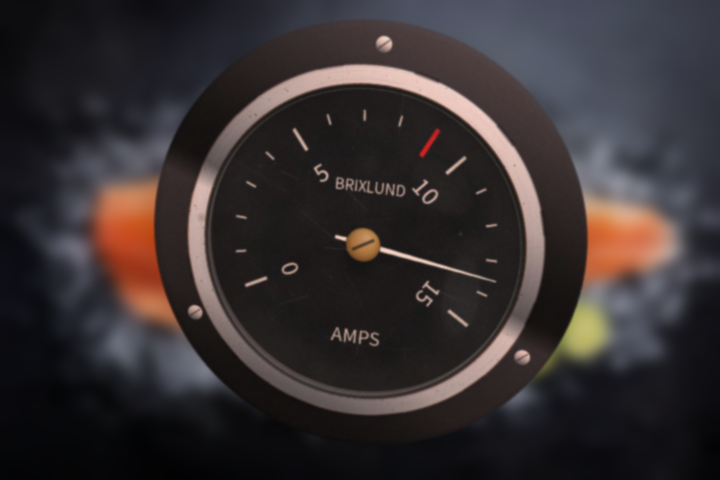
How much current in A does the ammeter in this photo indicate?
13.5 A
